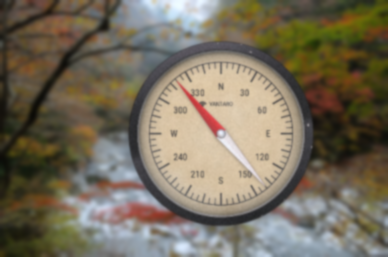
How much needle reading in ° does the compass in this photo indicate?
320 °
